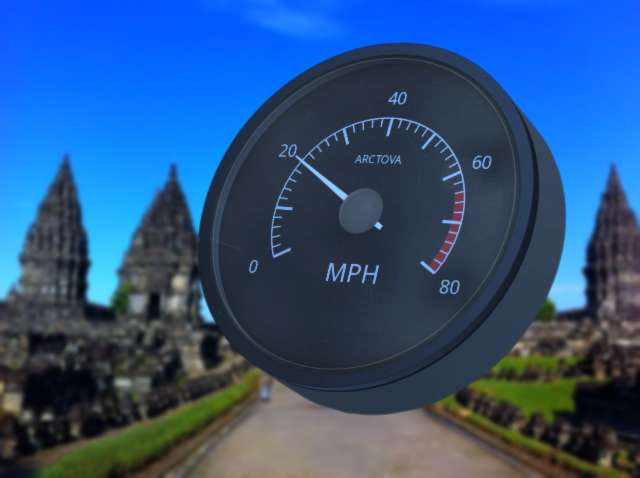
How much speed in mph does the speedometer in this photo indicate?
20 mph
